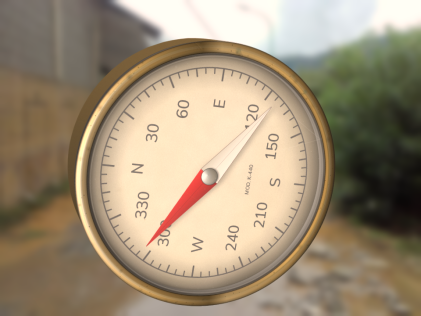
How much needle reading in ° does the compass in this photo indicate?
305 °
